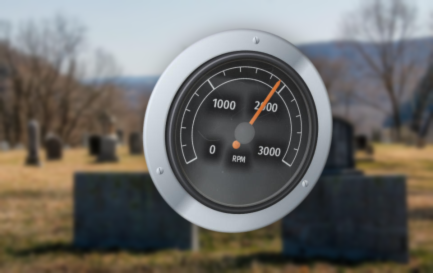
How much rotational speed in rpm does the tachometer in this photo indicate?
1900 rpm
